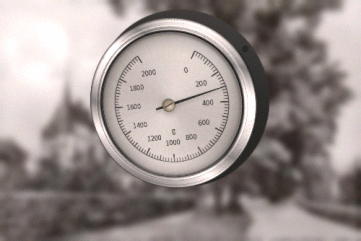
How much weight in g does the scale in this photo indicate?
300 g
